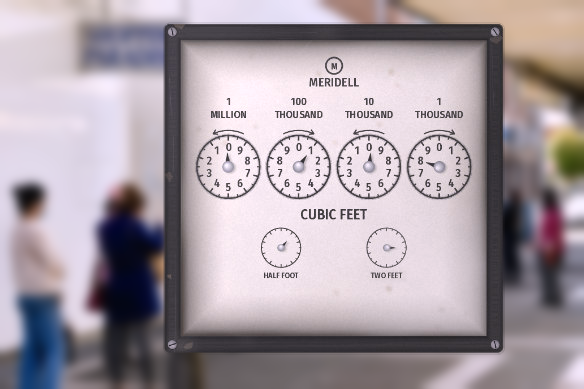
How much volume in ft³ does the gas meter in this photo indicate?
9800 ft³
